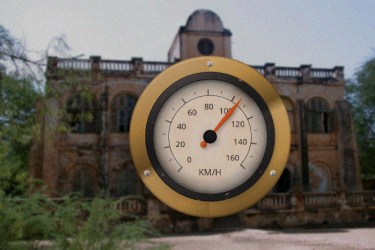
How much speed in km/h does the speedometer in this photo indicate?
105 km/h
